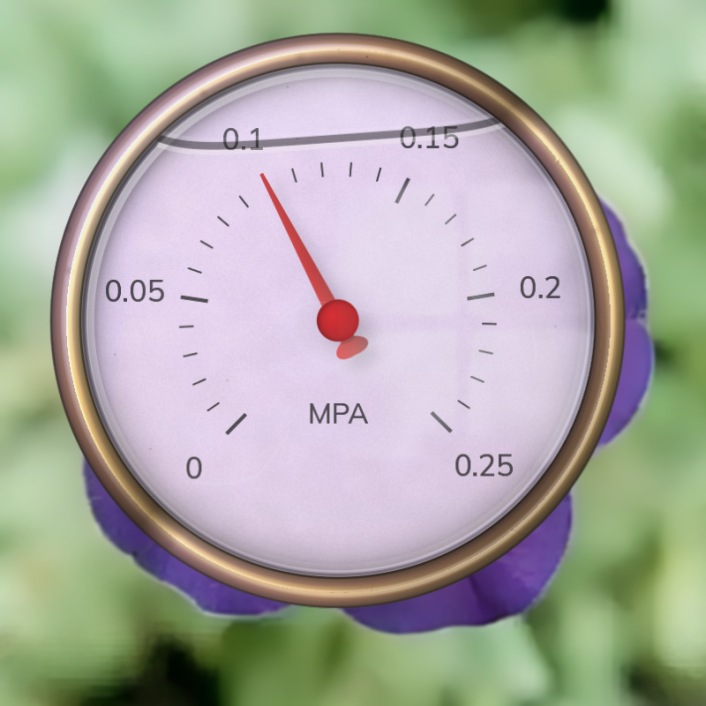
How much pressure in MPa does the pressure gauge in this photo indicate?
0.1 MPa
